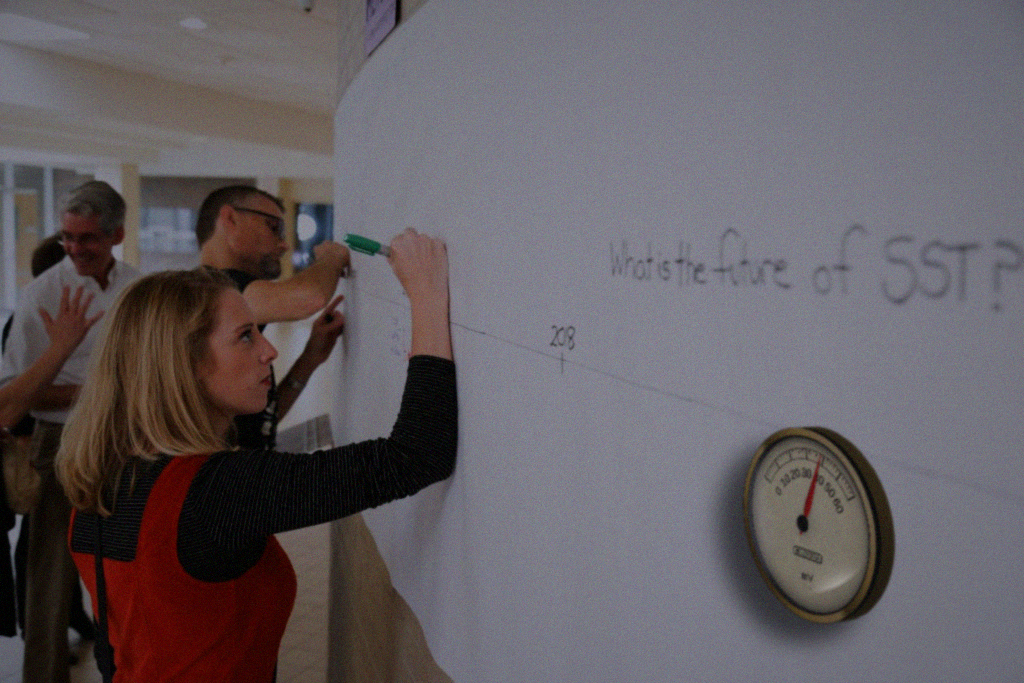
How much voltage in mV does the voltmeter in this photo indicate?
40 mV
